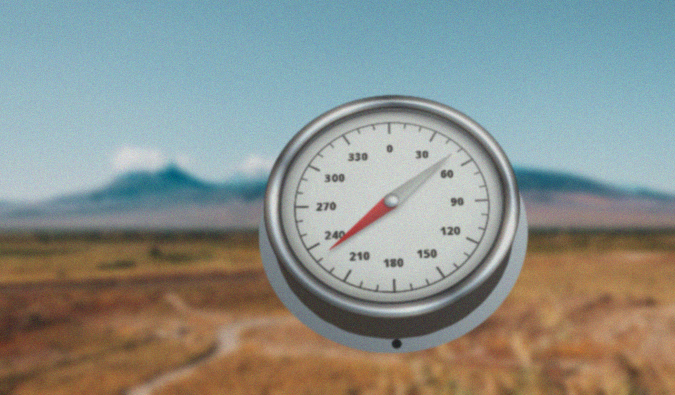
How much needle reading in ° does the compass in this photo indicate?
230 °
